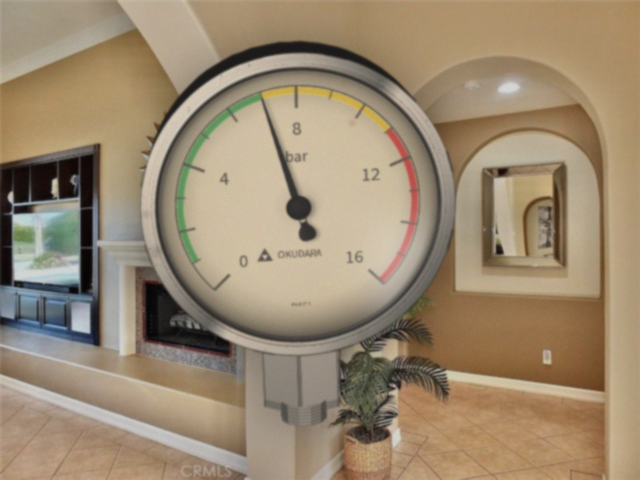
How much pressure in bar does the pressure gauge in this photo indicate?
7 bar
